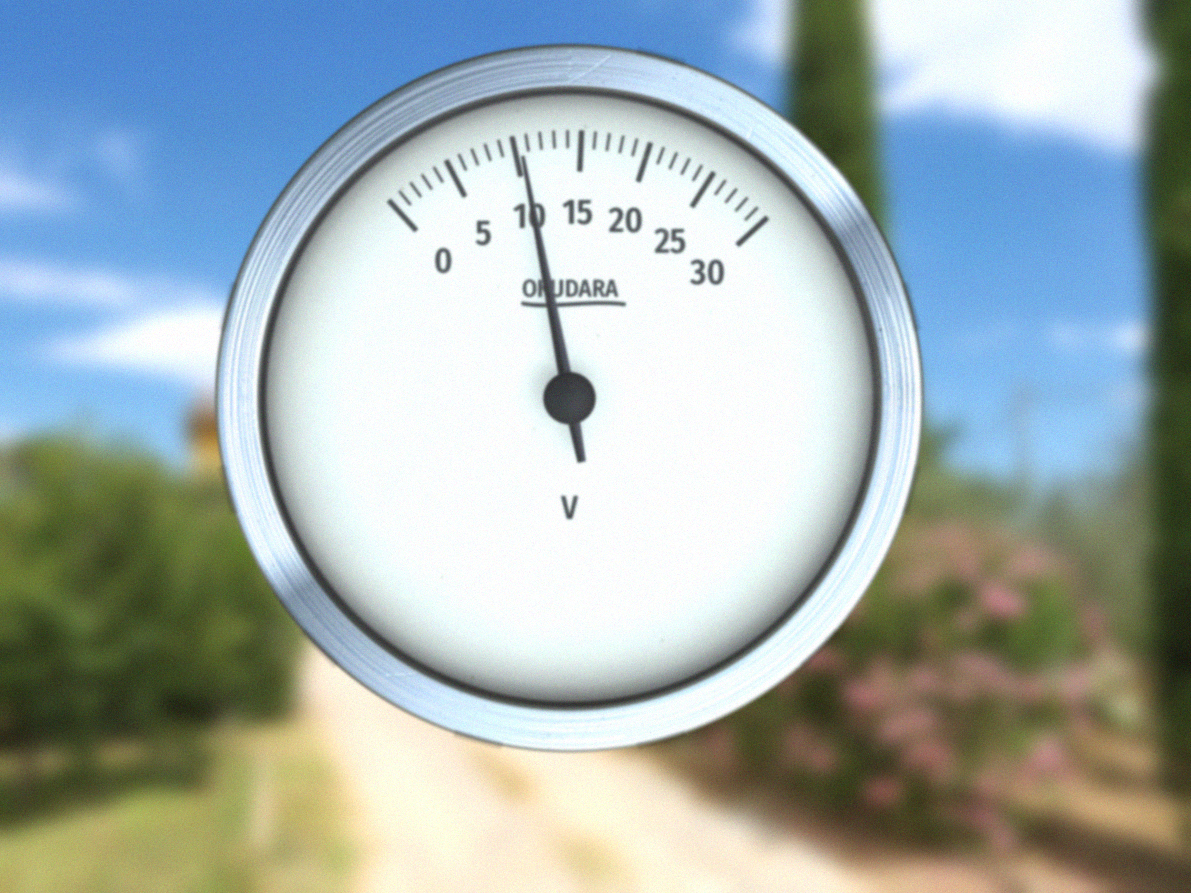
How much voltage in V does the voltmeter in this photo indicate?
10.5 V
